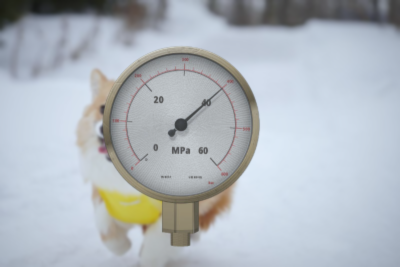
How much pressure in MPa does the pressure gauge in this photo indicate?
40 MPa
